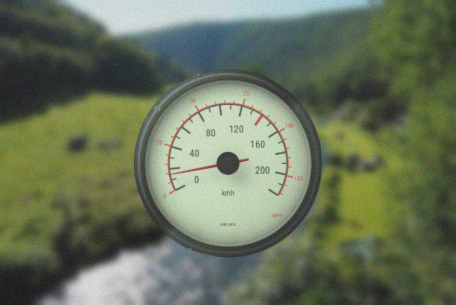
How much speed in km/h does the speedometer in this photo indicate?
15 km/h
